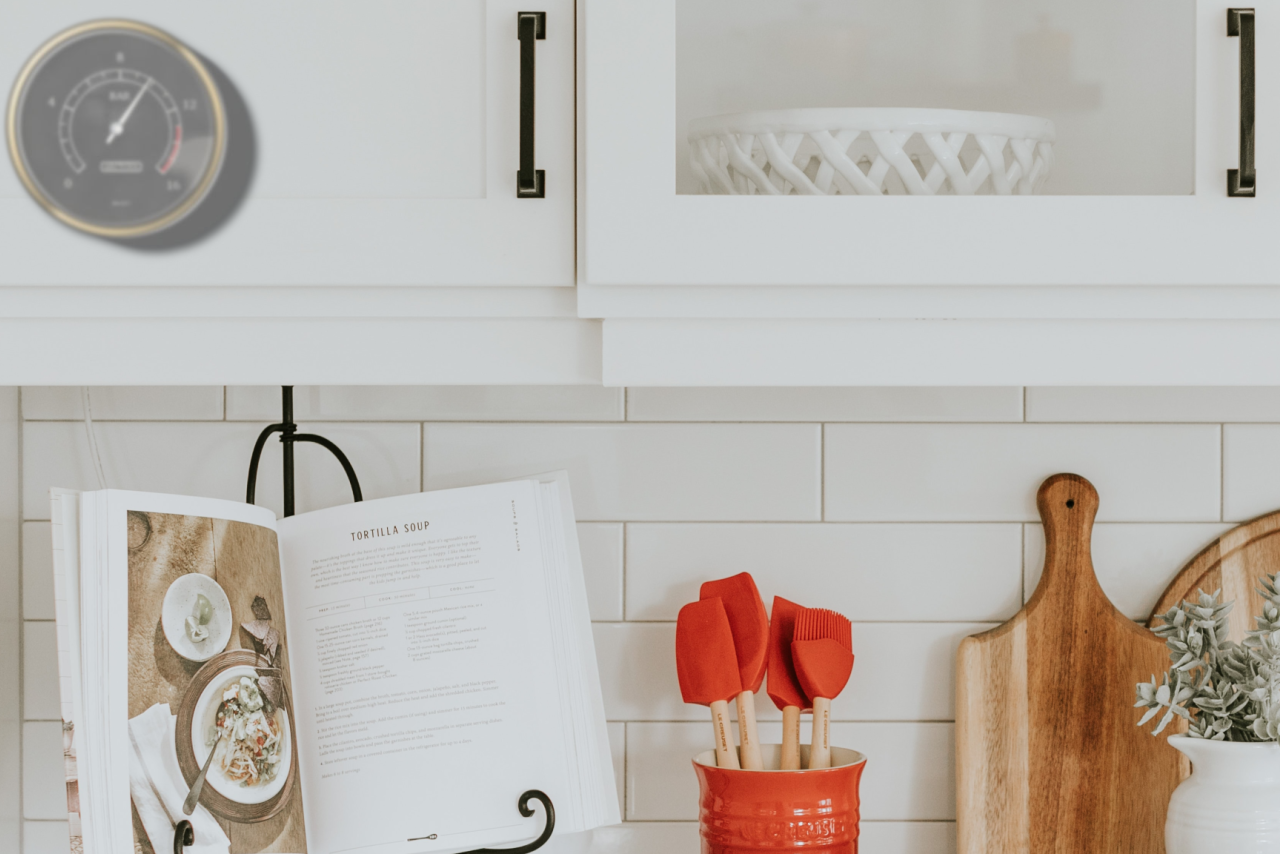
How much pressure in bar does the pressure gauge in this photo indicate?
10 bar
